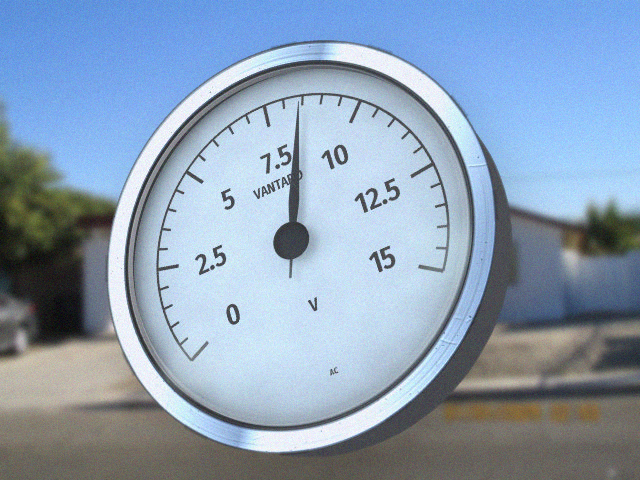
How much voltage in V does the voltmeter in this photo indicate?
8.5 V
